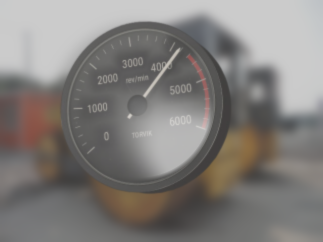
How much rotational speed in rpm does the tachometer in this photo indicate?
4200 rpm
